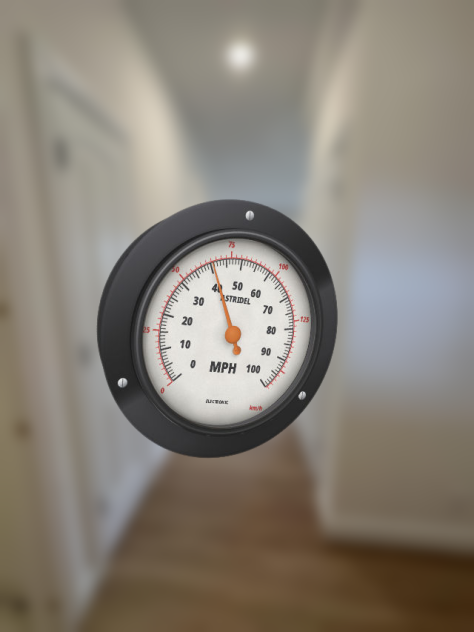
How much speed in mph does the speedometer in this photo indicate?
40 mph
